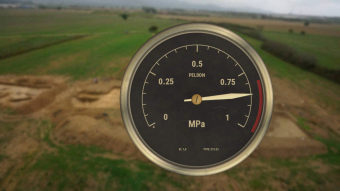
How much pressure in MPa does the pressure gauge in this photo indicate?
0.85 MPa
